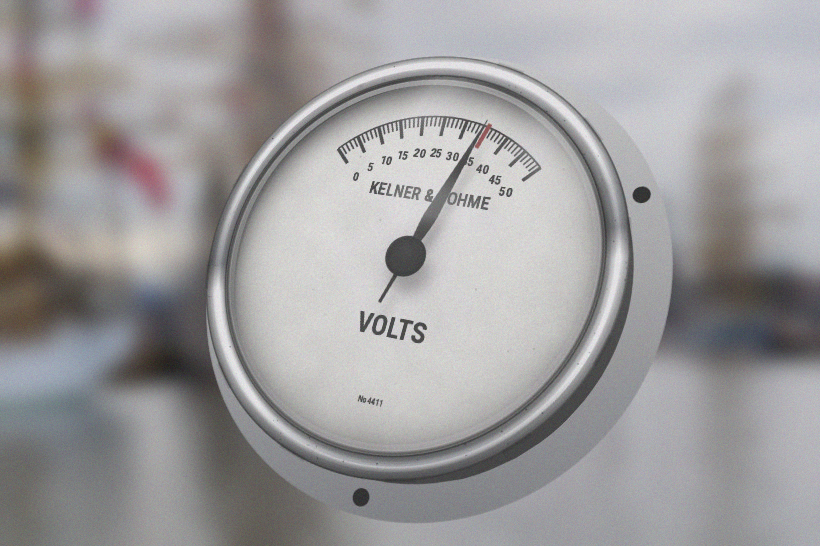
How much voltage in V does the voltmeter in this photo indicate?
35 V
